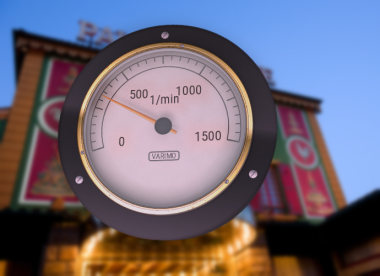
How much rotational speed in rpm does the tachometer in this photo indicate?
325 rpm
